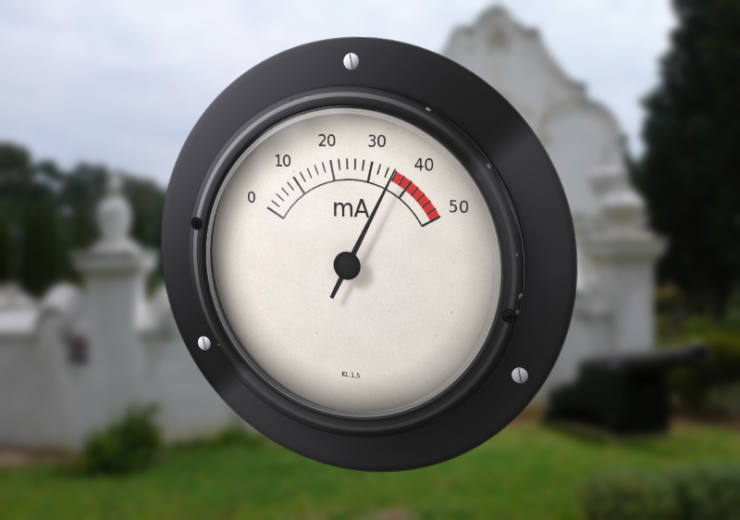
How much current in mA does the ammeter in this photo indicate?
36 mA
